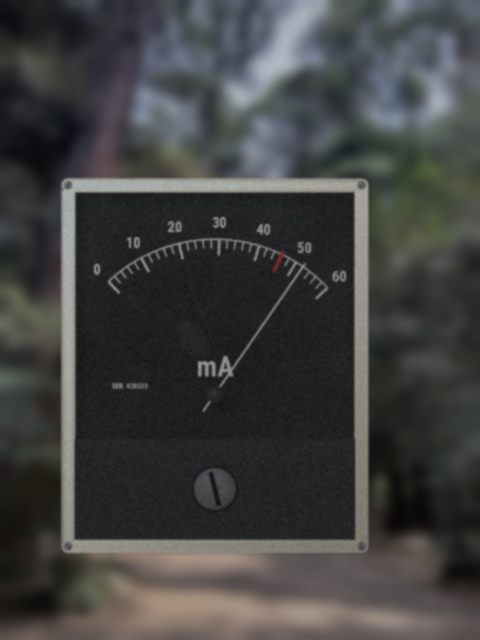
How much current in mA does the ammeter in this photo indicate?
52 mA
